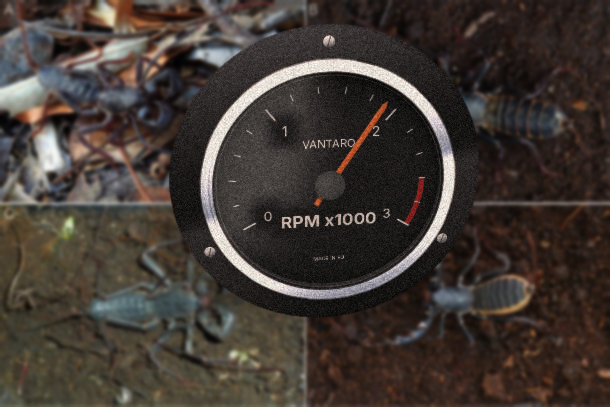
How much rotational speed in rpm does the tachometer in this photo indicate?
1900 rpm
